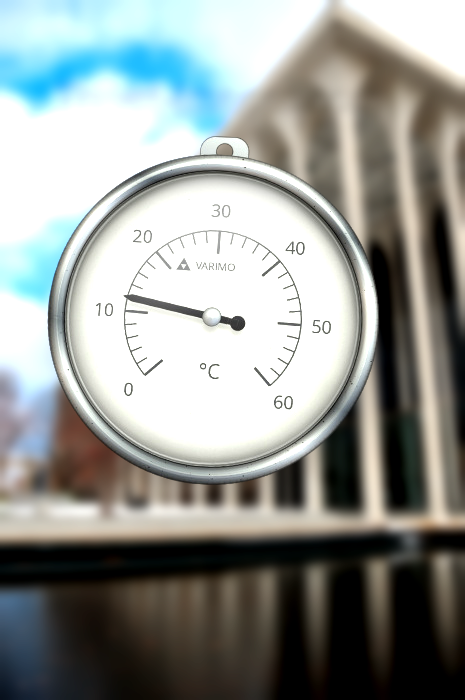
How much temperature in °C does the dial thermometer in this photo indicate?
12 °C
